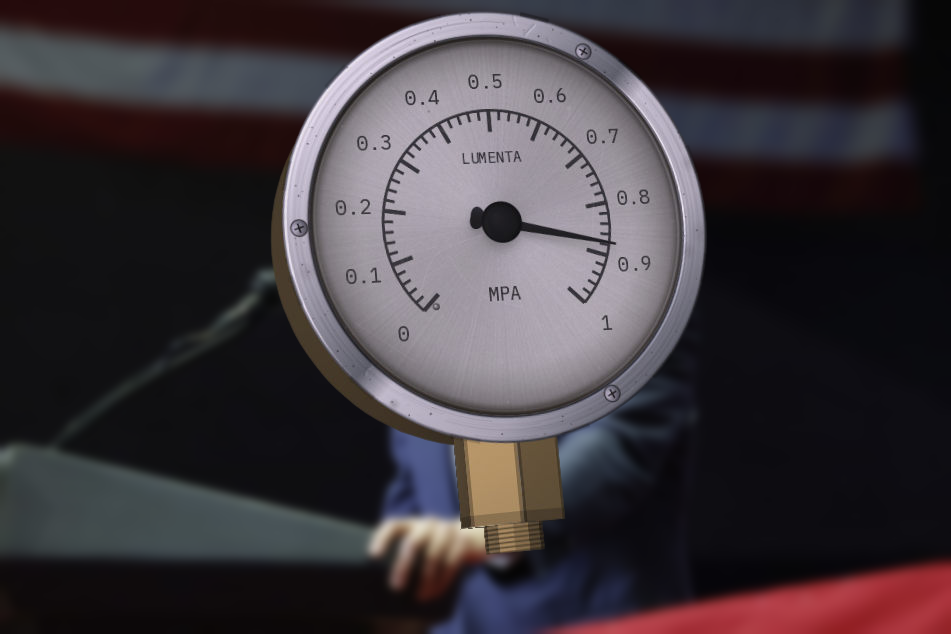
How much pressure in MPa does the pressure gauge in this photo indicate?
0.88 MPa
